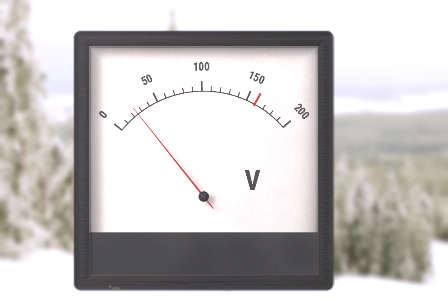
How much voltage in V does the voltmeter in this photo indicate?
25 V
